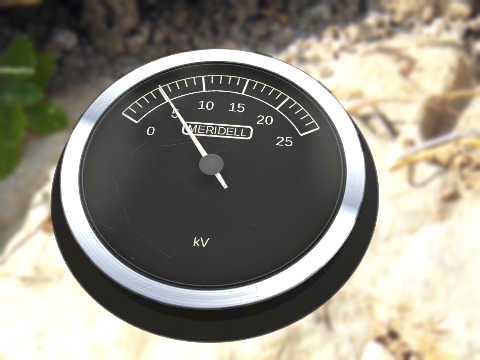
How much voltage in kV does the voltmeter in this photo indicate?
5 kV
